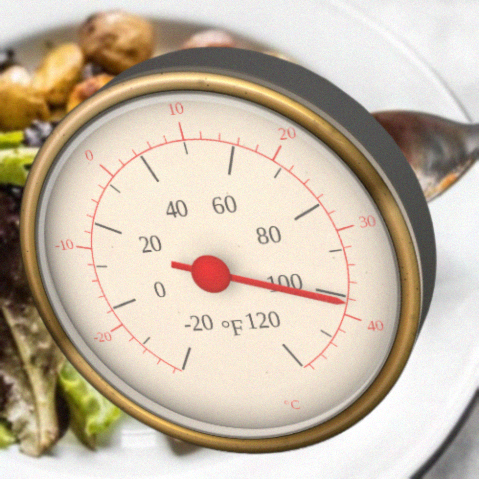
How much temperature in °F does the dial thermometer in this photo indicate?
100 °F
